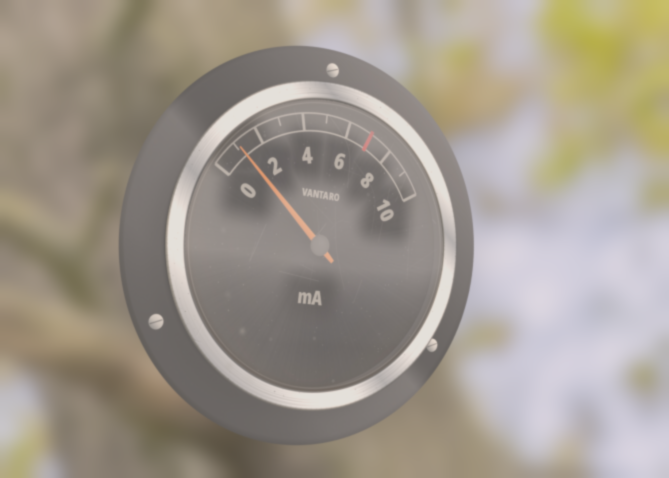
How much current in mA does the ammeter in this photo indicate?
1 mA
